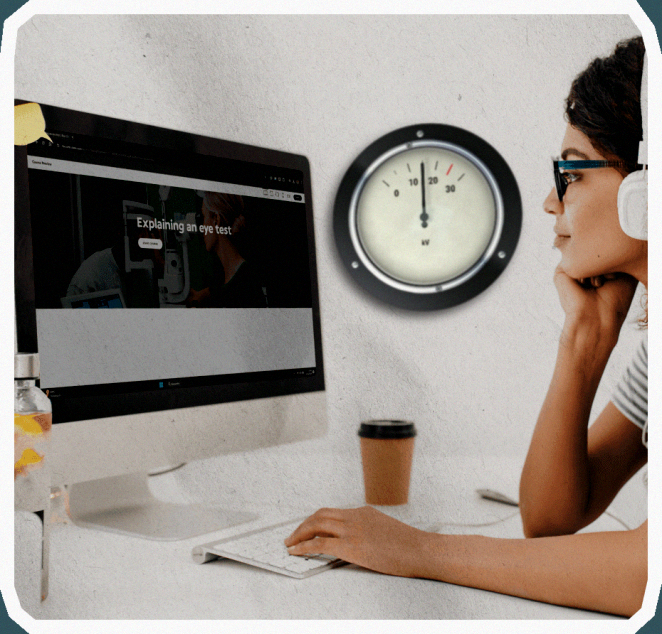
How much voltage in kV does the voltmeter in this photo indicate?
15 kV
